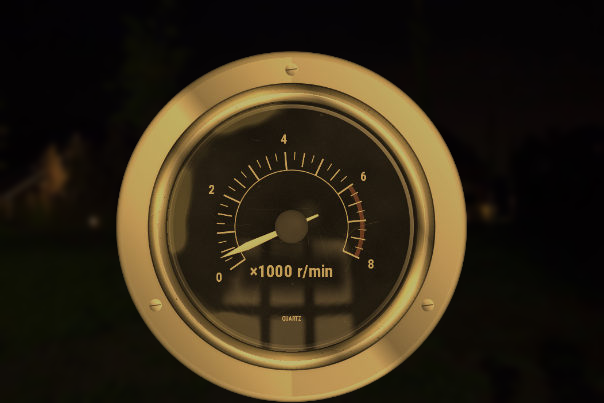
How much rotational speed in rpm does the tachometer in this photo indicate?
375 rpm
